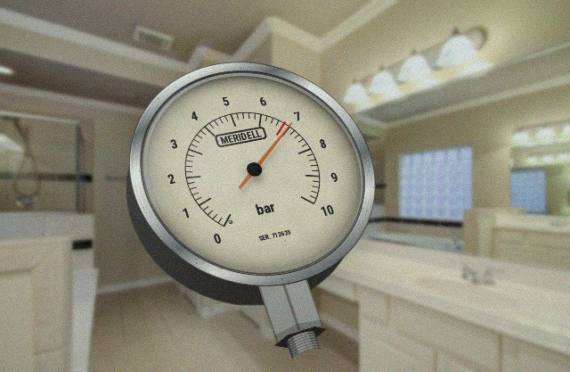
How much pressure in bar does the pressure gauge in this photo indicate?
7 bar
